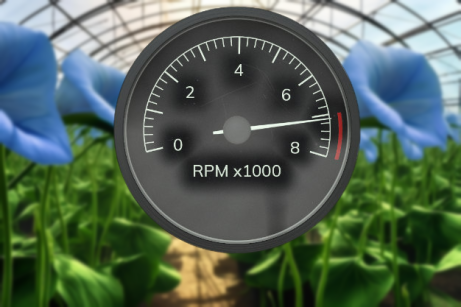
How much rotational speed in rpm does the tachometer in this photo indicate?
7100 rpm
